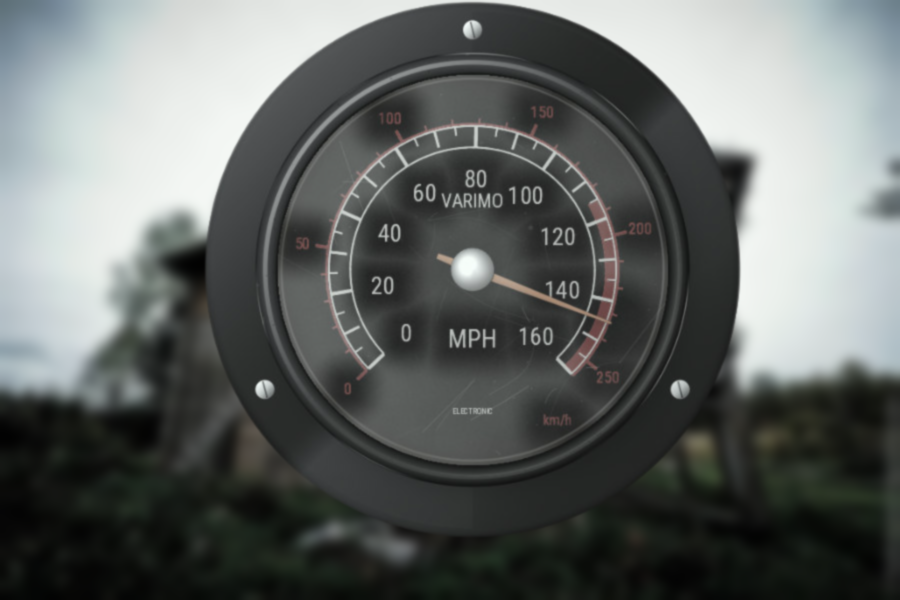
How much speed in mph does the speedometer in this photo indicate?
145 mph
